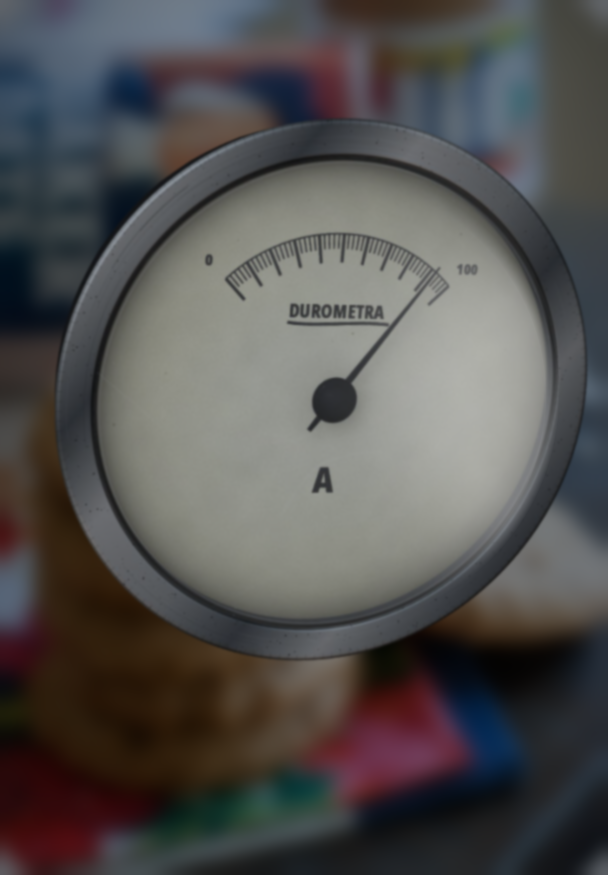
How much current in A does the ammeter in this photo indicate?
90 A
